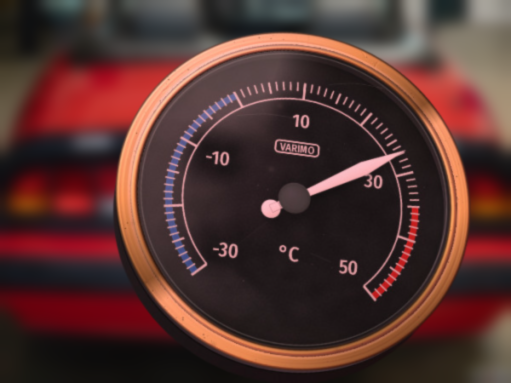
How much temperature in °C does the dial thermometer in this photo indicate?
27 °C
